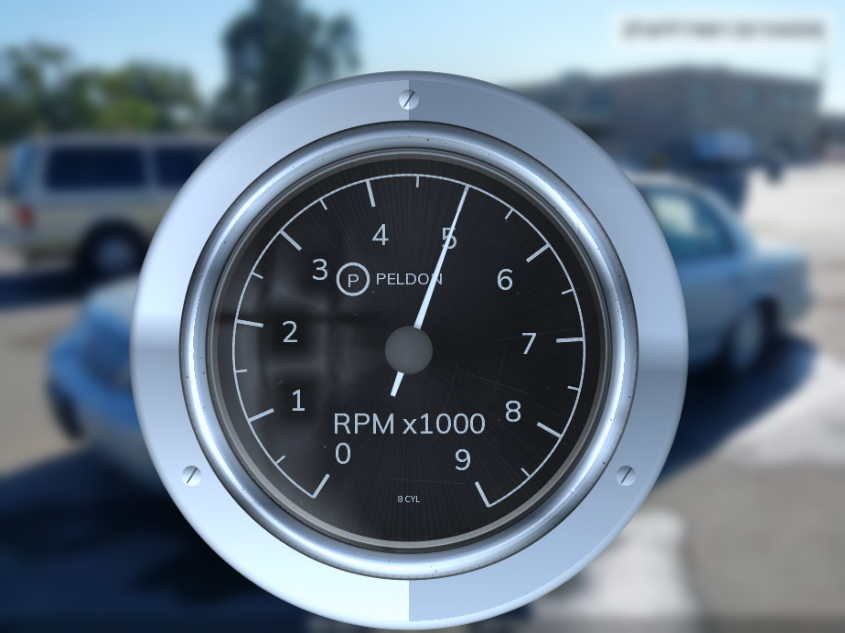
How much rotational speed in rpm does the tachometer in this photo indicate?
5000 rpm
